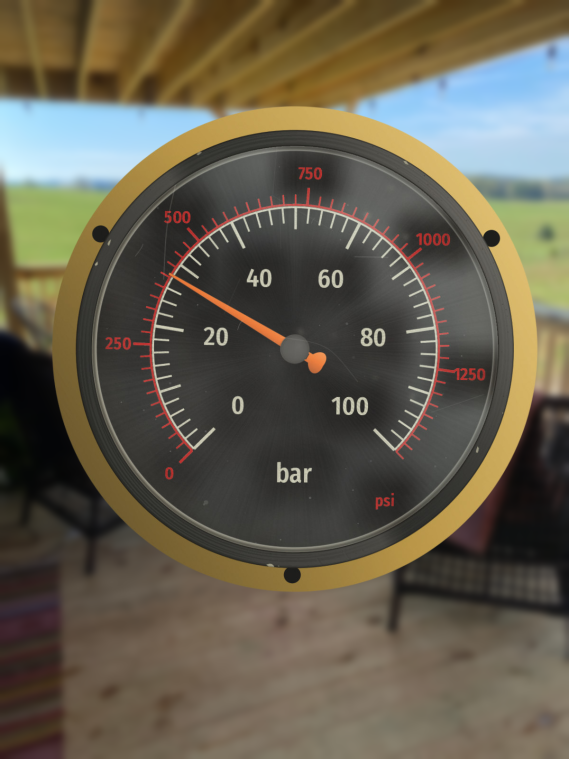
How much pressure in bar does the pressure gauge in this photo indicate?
28 bar
